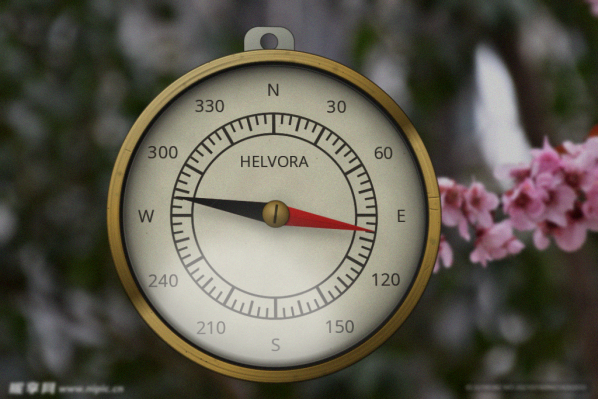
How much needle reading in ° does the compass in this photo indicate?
100 °
